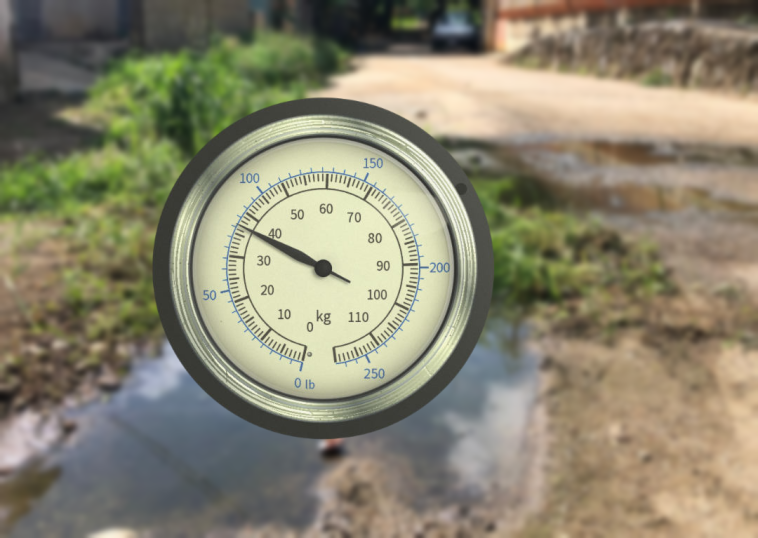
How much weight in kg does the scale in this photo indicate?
37 kg
